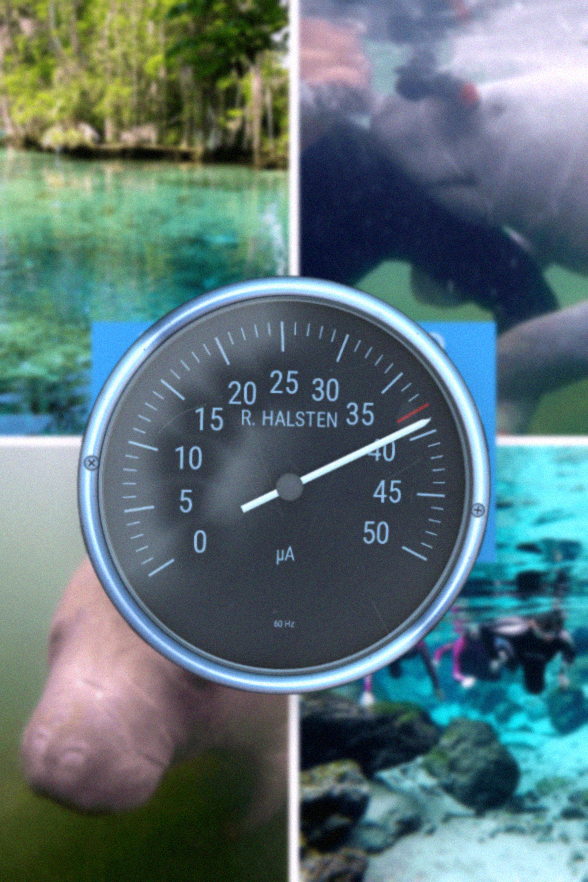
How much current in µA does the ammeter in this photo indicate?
39 µA
